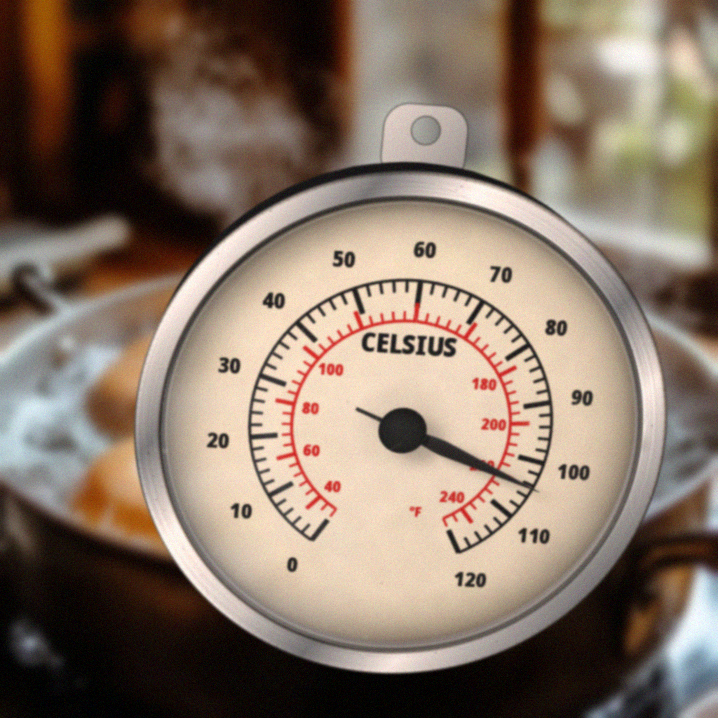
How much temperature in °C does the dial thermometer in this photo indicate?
104 °C
